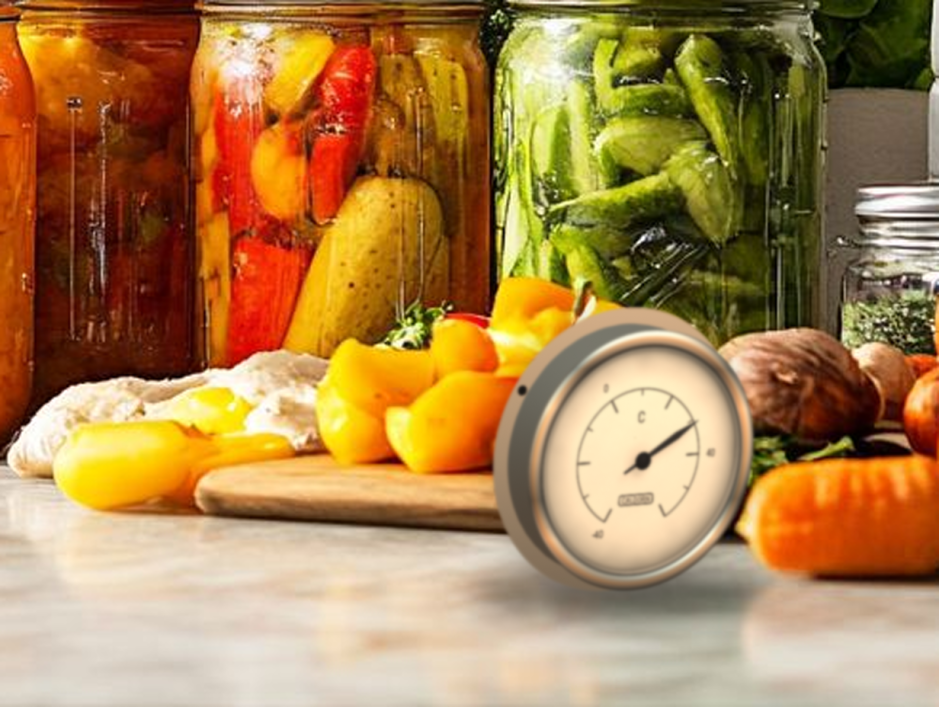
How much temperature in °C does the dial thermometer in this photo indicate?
30 °C
